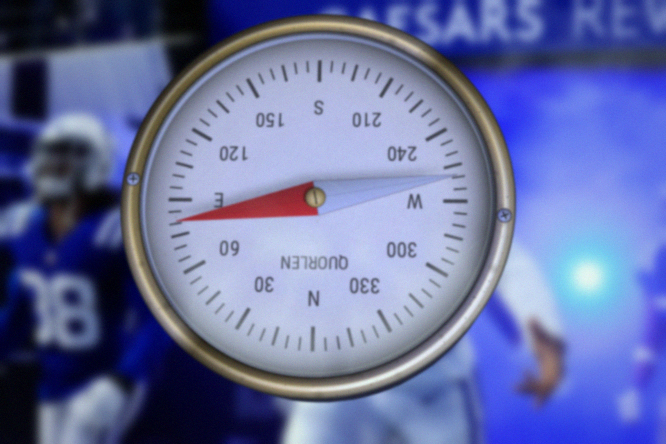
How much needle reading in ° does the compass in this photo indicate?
80 °
